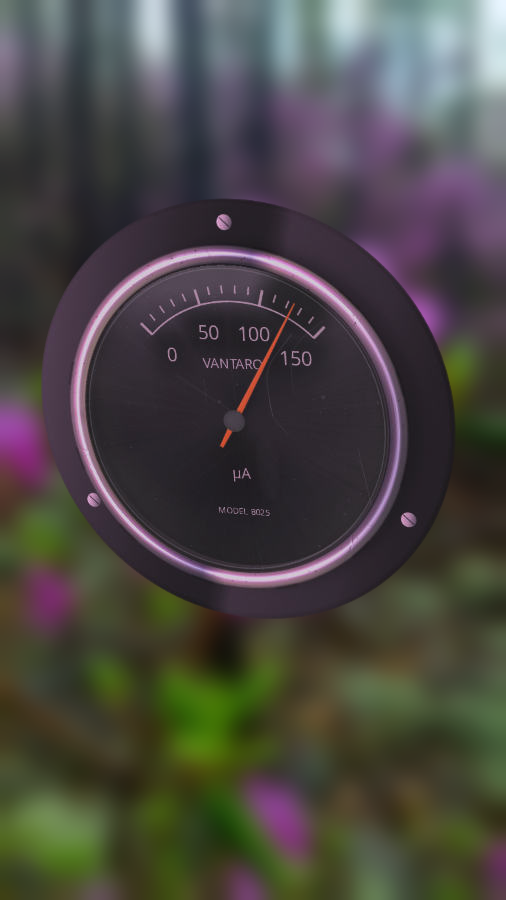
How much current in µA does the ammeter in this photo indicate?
125 µA
